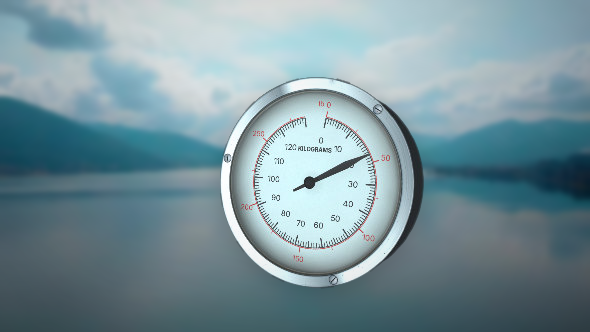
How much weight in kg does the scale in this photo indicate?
20 kg
